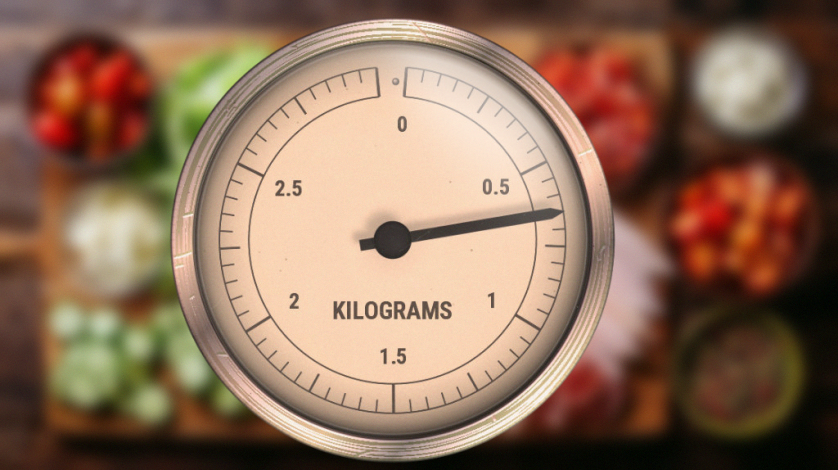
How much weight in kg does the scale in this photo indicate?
0.65 kg
